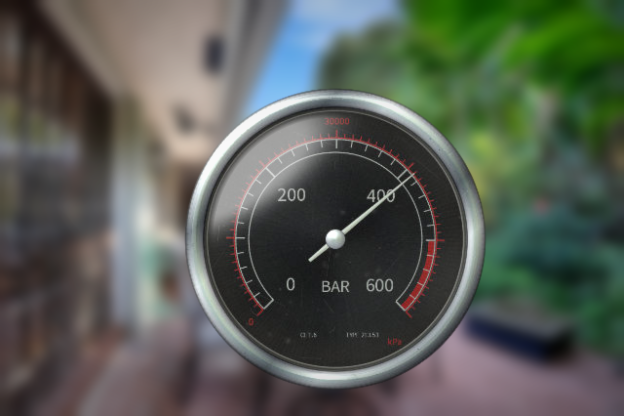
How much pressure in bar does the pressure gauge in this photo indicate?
410 bar
